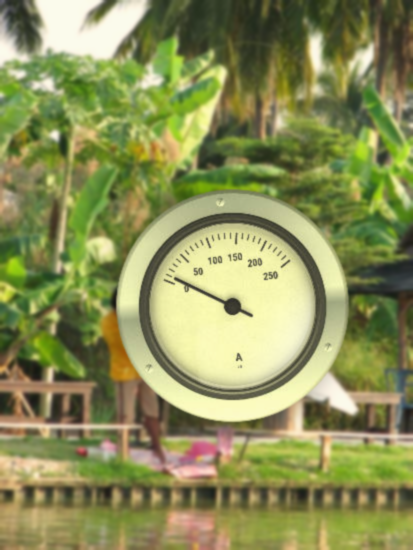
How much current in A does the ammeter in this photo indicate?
10 A
